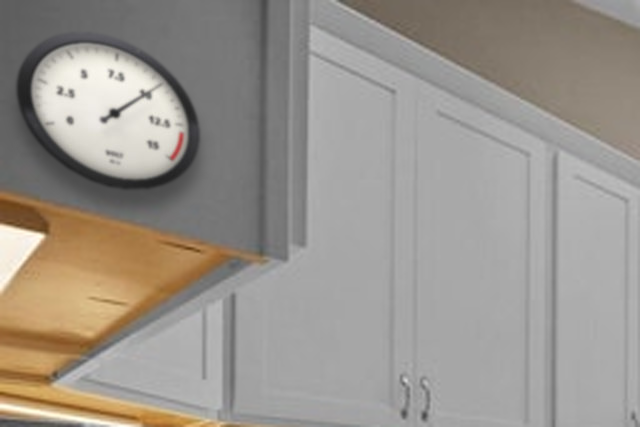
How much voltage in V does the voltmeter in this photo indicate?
10 V
